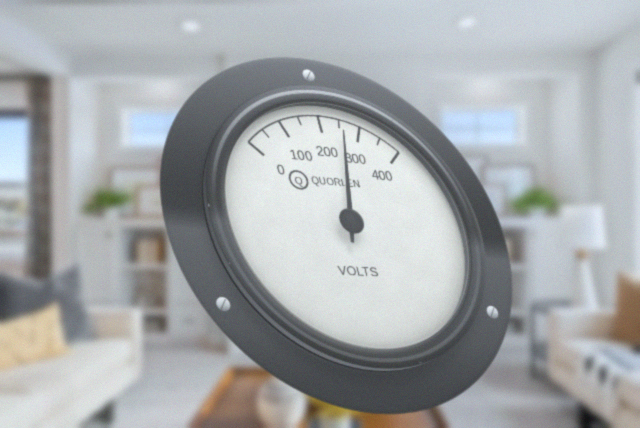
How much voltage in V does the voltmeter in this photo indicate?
250 V
